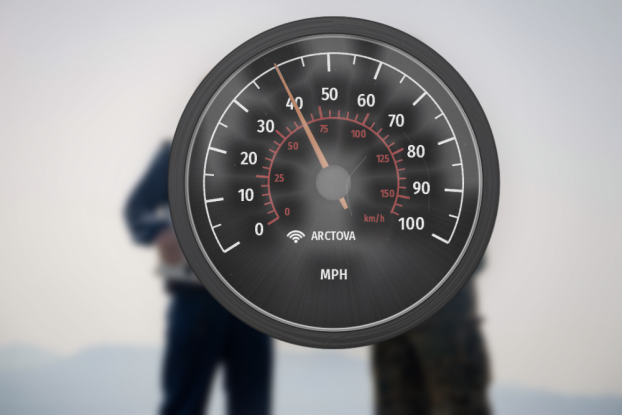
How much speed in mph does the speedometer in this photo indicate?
40 mph
